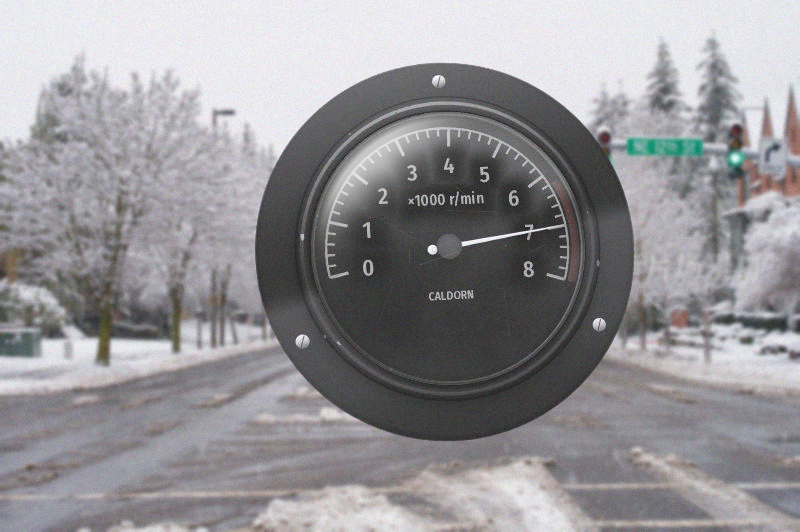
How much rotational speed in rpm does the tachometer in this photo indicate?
7000 rpm
